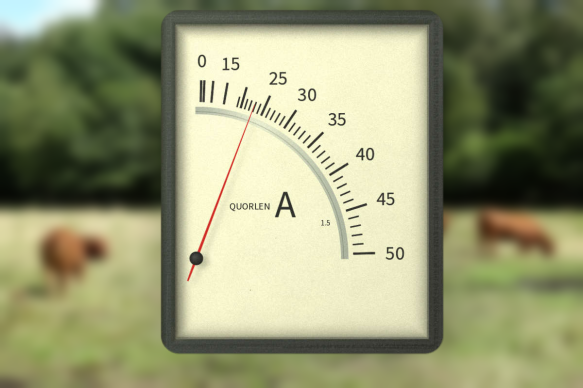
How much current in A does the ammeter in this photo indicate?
23 A
